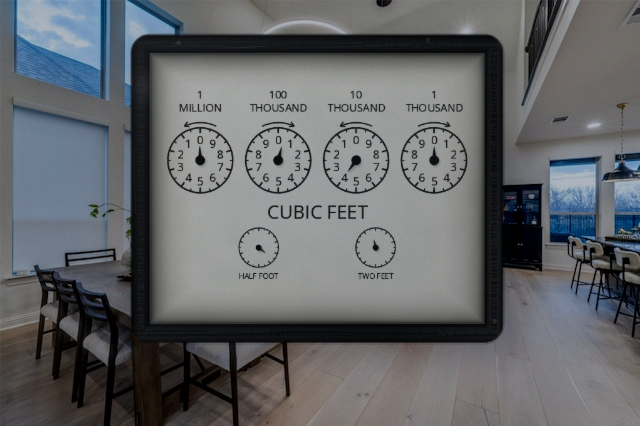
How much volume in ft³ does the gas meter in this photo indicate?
4000 ft³
